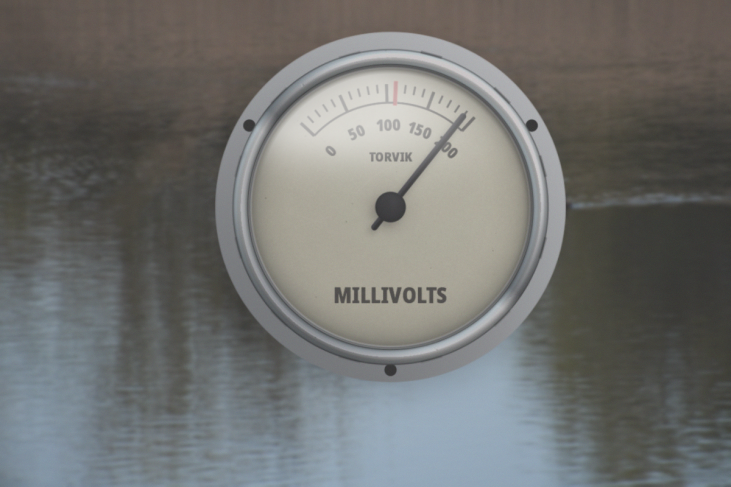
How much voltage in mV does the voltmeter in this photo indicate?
190 mV
